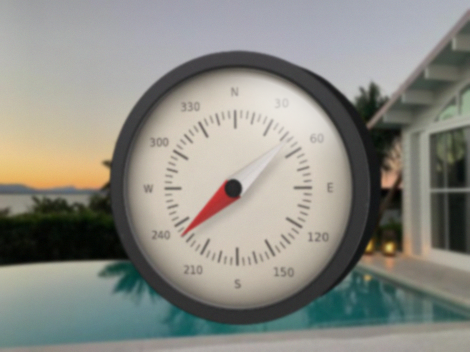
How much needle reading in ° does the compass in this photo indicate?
230 °
